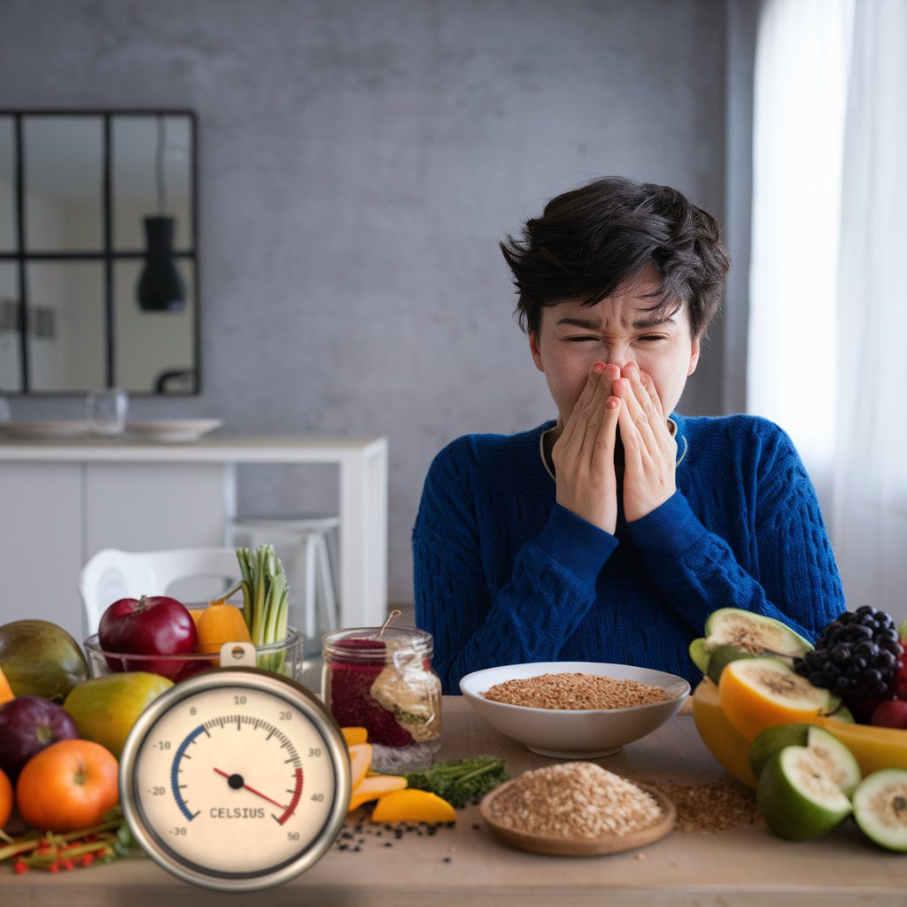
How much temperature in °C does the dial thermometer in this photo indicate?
45 °C
